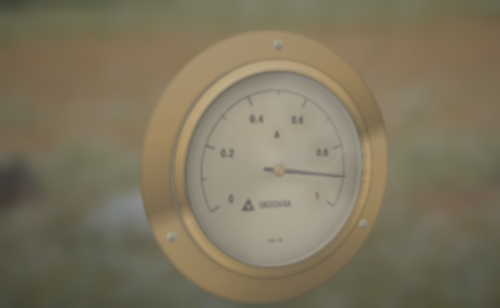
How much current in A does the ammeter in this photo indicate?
0.9 A
